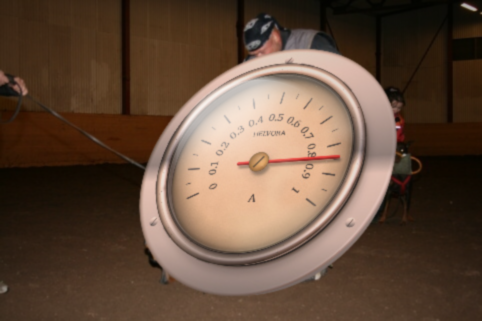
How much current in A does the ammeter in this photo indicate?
0.85 A
